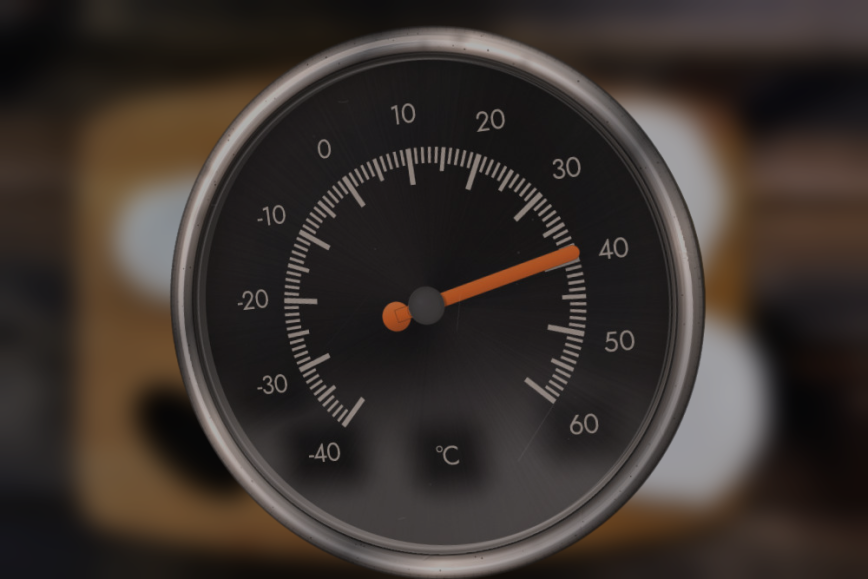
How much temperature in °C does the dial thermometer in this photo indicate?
39 °C
